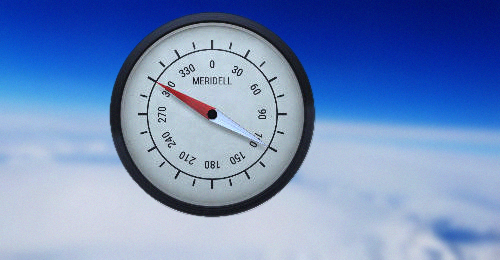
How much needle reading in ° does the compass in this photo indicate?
300 °
